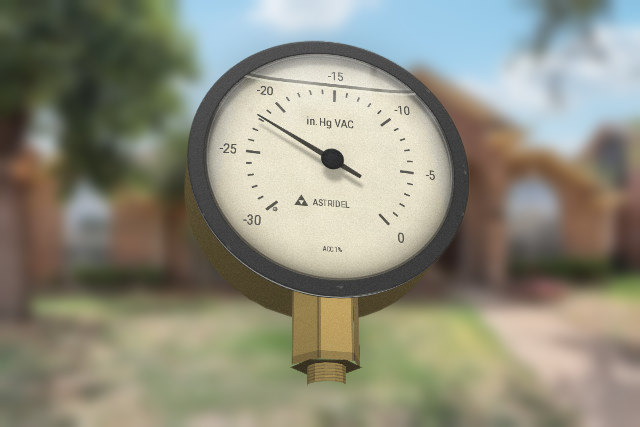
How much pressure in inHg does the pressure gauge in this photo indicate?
-22 inHg
